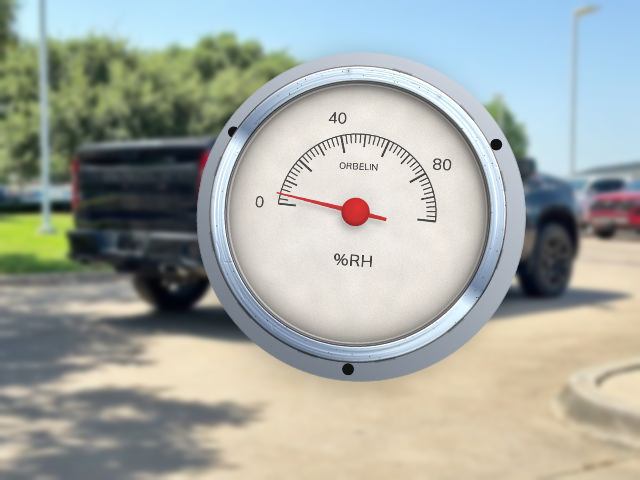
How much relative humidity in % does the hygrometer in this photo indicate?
4 %
